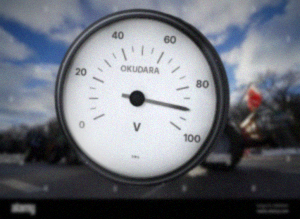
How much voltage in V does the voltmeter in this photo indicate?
90 V
